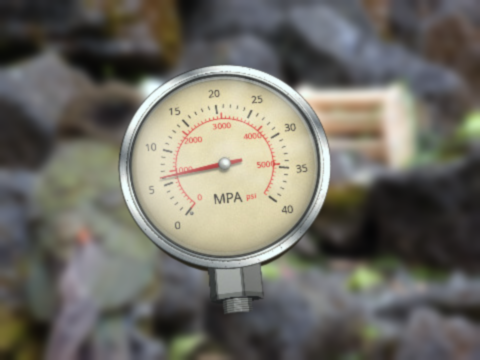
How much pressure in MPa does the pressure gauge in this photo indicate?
6 MPa
